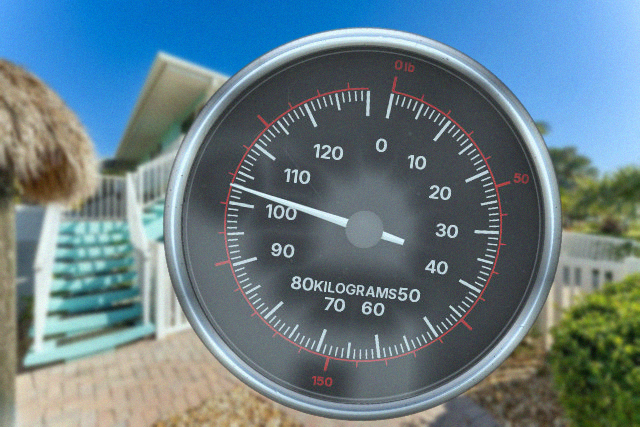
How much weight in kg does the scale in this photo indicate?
103 kg
